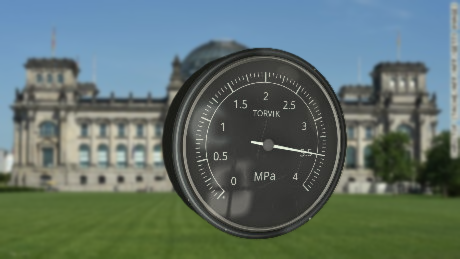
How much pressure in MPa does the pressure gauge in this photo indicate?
3.5 MPa
